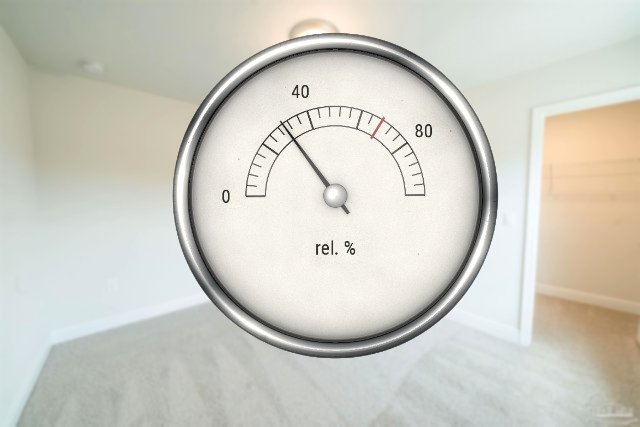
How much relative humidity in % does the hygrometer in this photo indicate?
30 %
